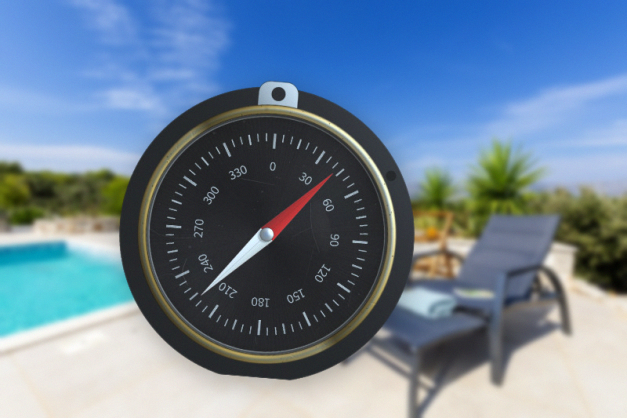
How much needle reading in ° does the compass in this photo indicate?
42.5 °
